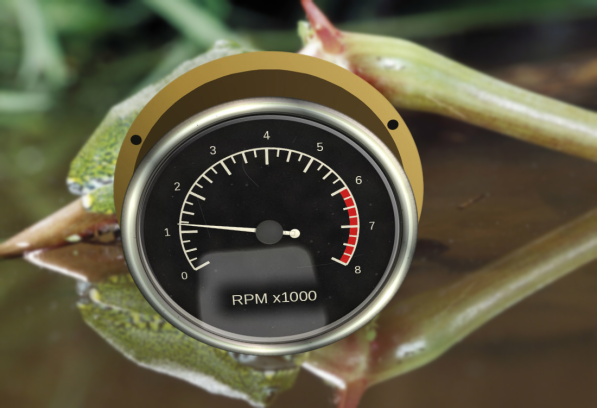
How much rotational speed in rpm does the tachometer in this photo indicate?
1250 rpm
